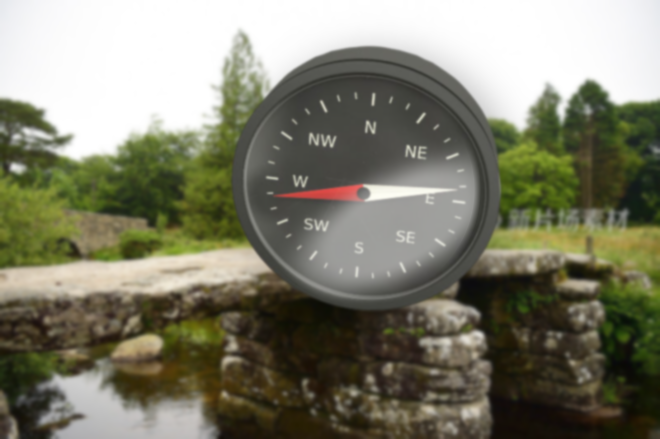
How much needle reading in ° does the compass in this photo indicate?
260 °
